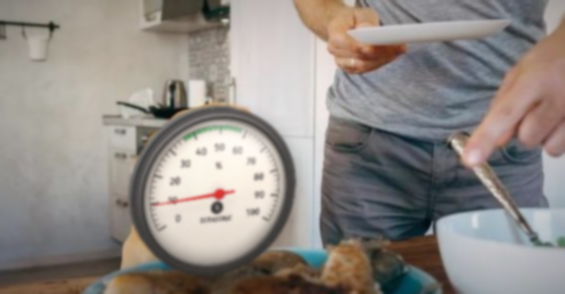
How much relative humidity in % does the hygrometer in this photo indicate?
10 %
